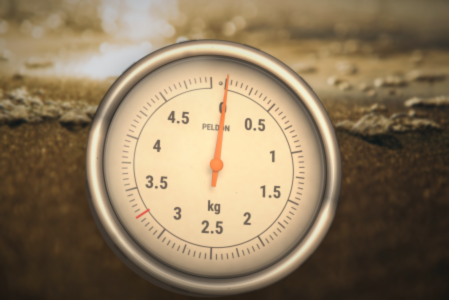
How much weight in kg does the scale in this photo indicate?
0 kg
